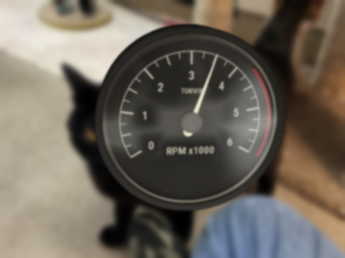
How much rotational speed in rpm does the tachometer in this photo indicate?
3500 rpm
